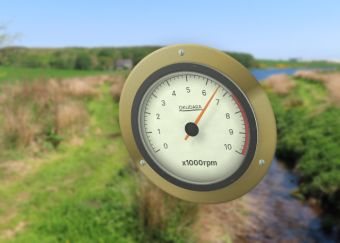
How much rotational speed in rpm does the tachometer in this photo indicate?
6600 rpm
